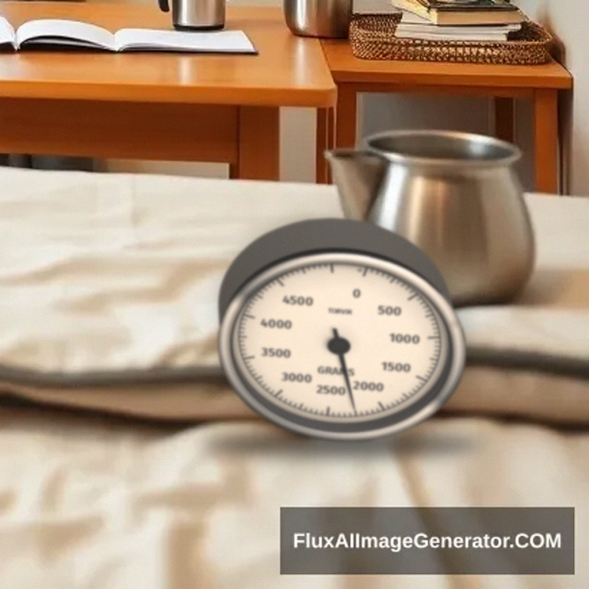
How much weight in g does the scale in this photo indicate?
2250 g
